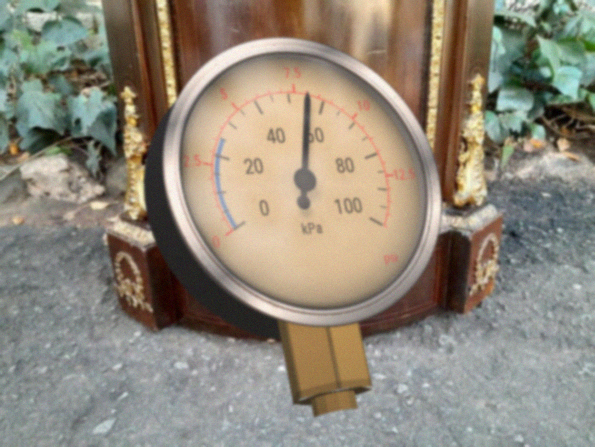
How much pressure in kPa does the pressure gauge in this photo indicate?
55 kPa
